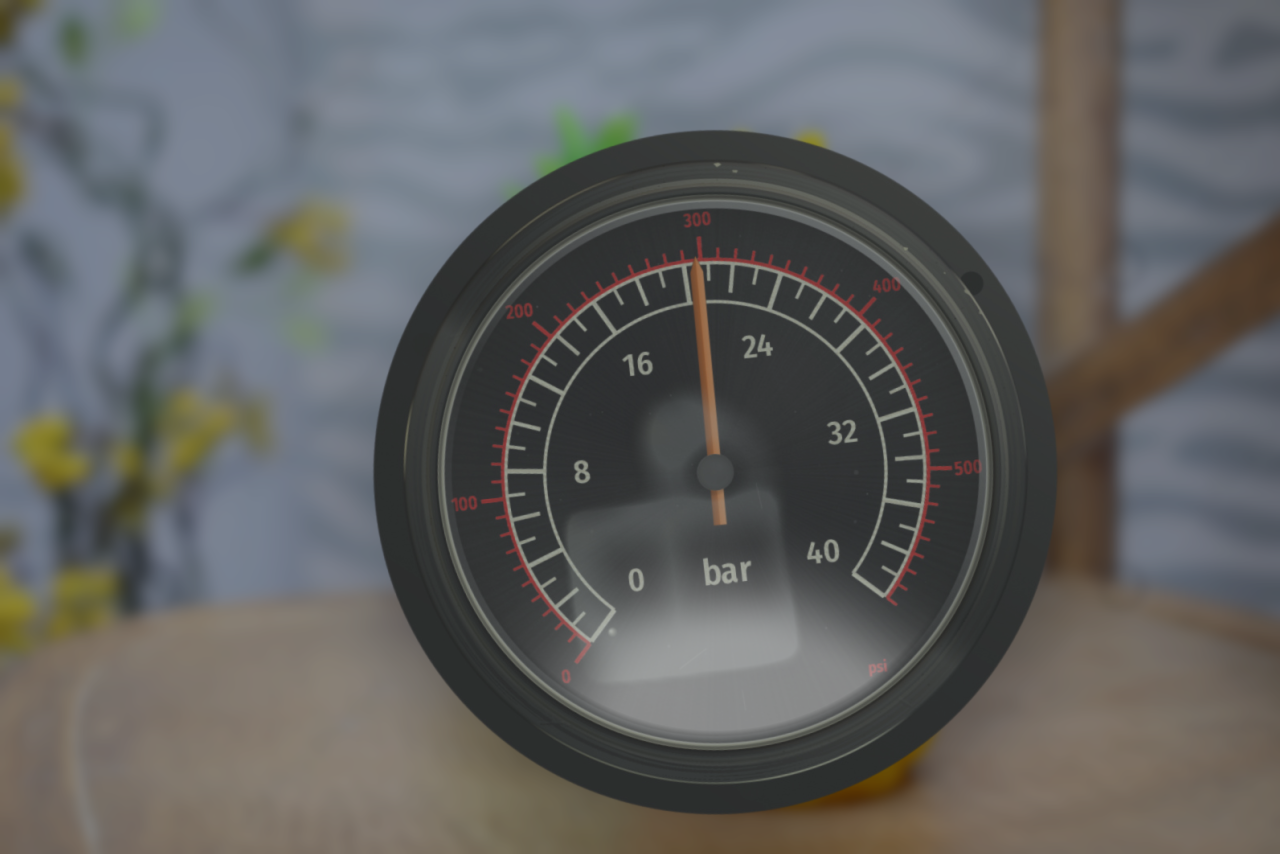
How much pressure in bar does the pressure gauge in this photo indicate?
20.5 bar
